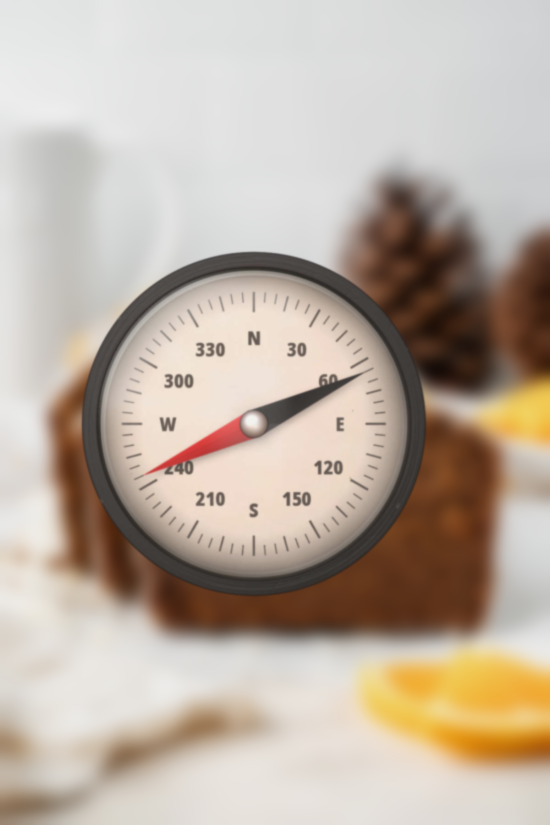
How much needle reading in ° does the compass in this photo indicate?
245 °
